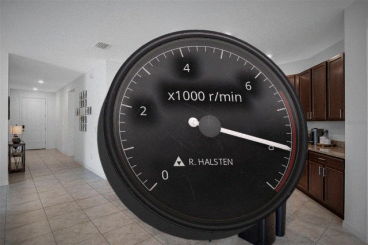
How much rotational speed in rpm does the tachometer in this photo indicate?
8000 rpm
